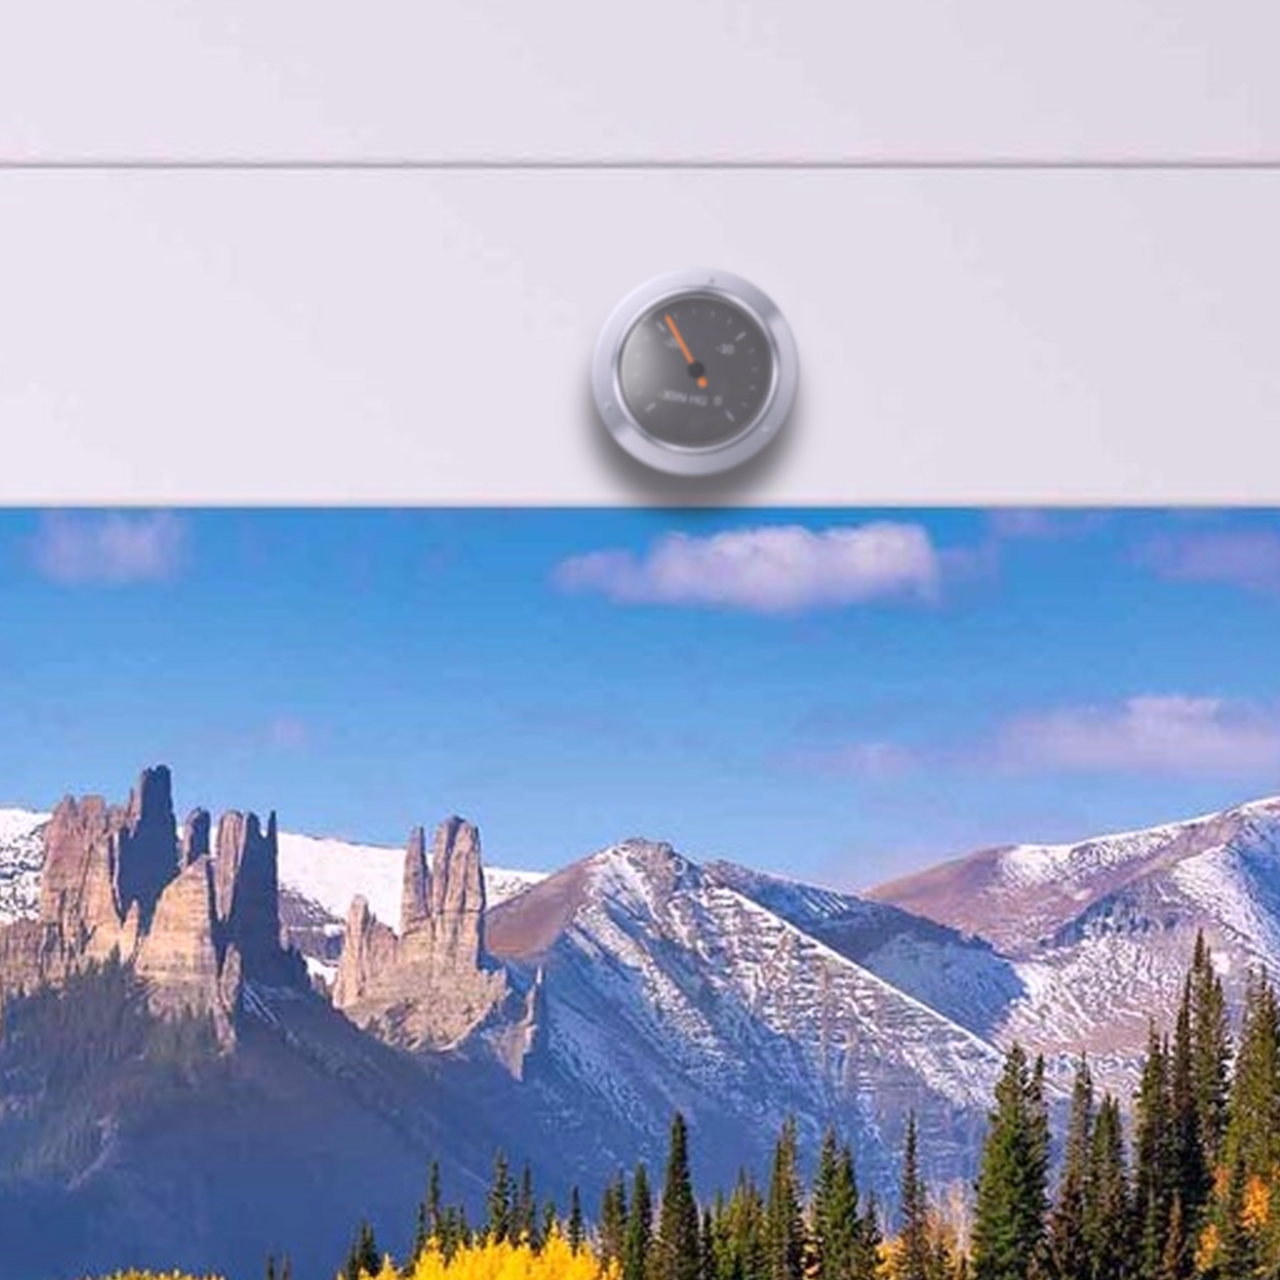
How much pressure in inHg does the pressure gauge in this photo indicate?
-19 inHg
